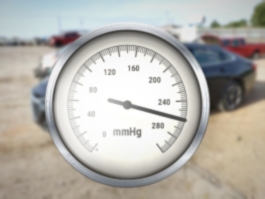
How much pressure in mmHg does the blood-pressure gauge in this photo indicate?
260 mmHg
